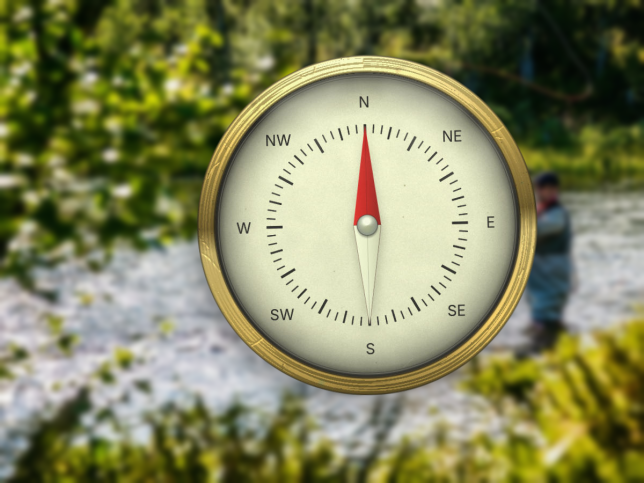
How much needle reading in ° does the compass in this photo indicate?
0 °
